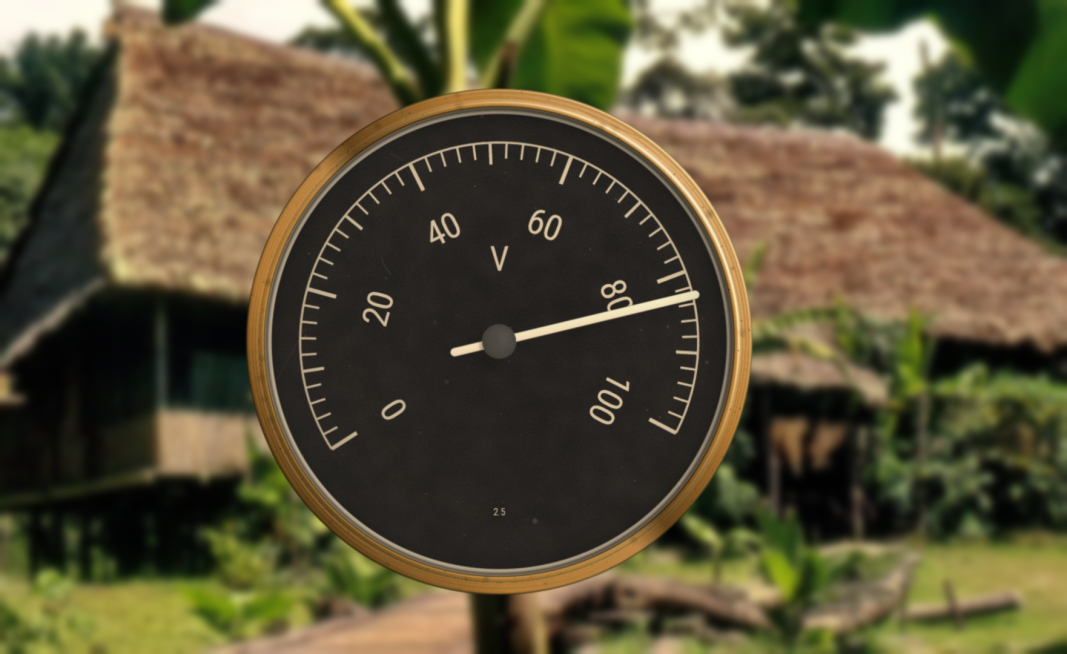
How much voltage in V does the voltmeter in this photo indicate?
83 V
